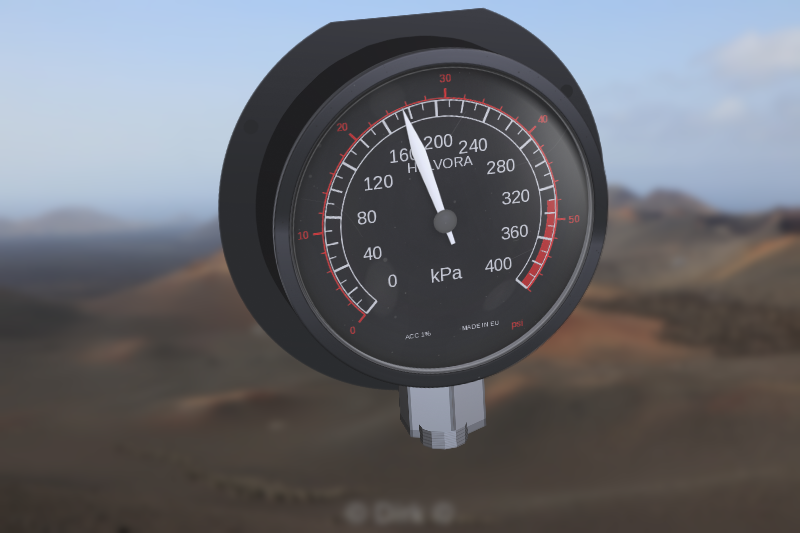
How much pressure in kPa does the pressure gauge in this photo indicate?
175 kPa
